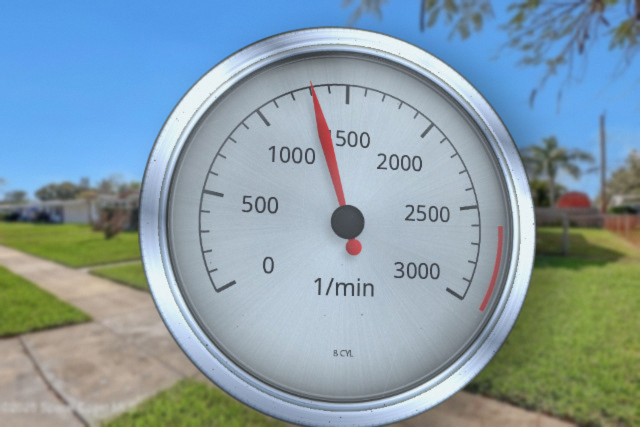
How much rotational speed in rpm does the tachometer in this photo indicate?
1300 rpm
